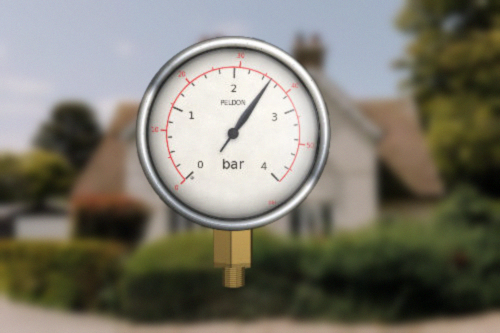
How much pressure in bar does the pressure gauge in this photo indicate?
2.5 bar
